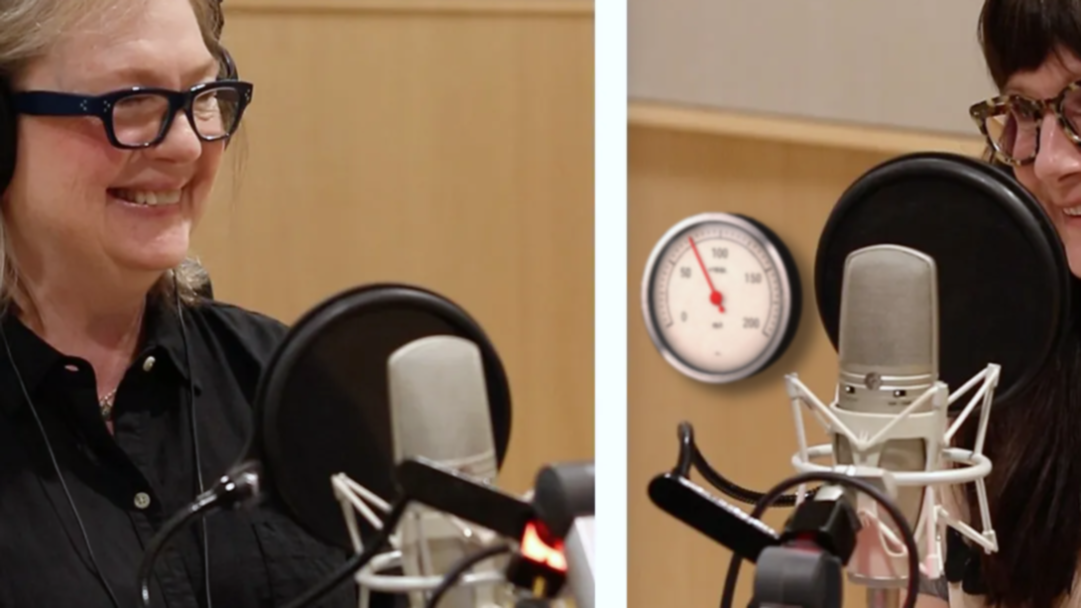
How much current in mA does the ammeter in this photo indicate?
75 mA
